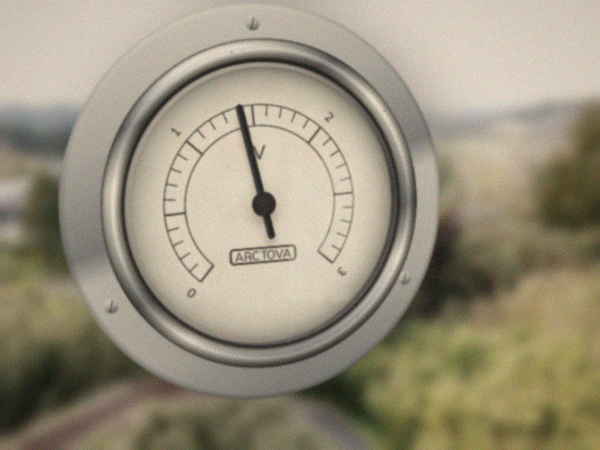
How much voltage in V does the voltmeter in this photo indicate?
1.4 V
